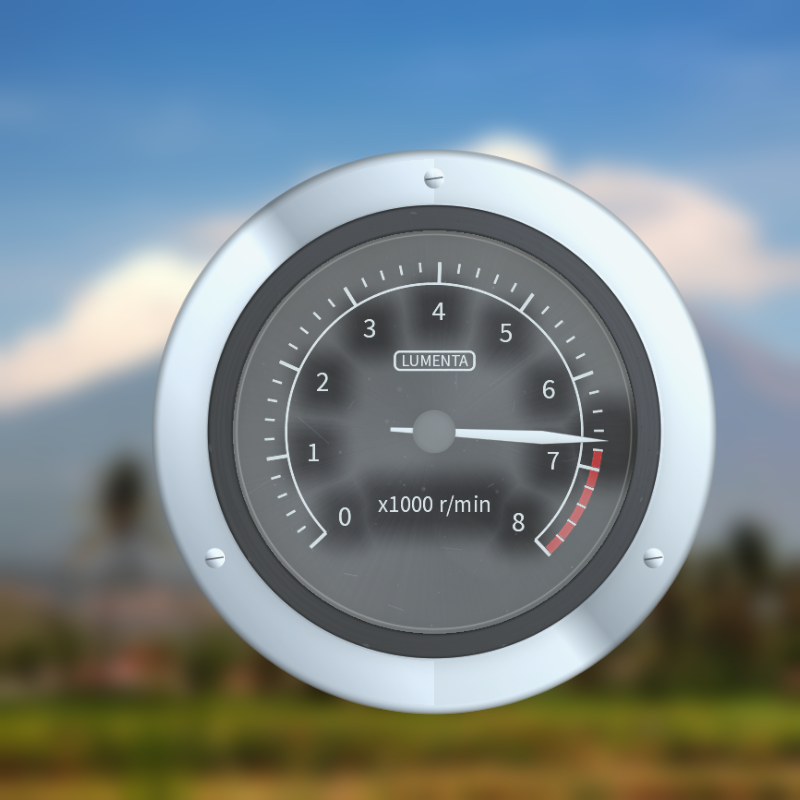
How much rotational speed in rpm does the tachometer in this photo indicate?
6700 rpm
